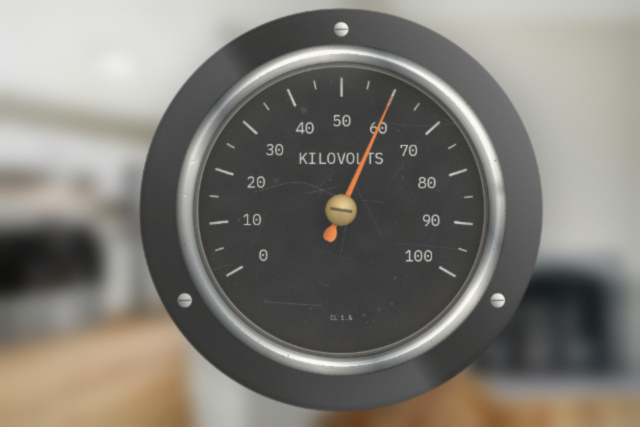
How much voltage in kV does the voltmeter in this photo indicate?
60 kV
